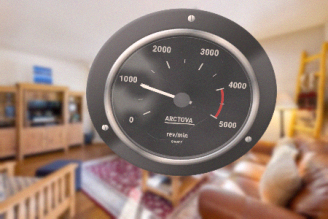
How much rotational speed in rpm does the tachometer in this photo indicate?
1000 rpm
